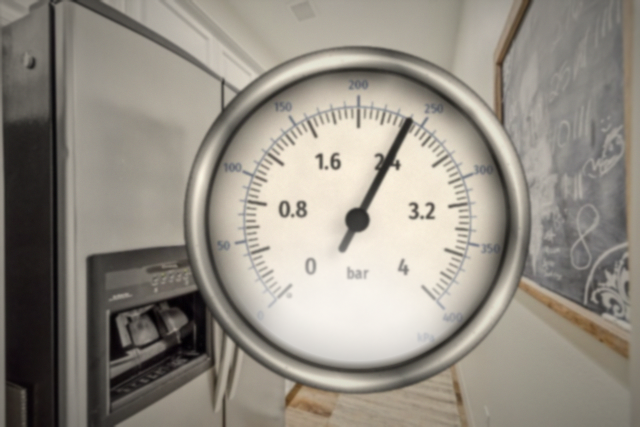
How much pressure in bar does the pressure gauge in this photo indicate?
2.4 bar
